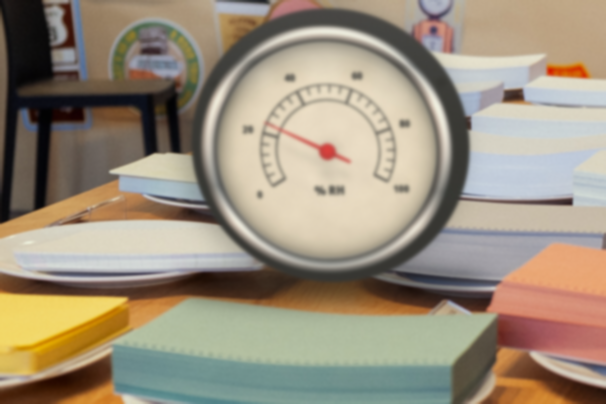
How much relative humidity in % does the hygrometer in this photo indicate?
24 %
